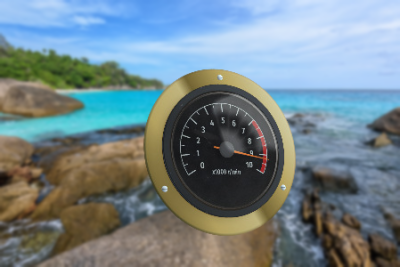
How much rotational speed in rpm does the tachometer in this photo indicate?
9250 rpm
